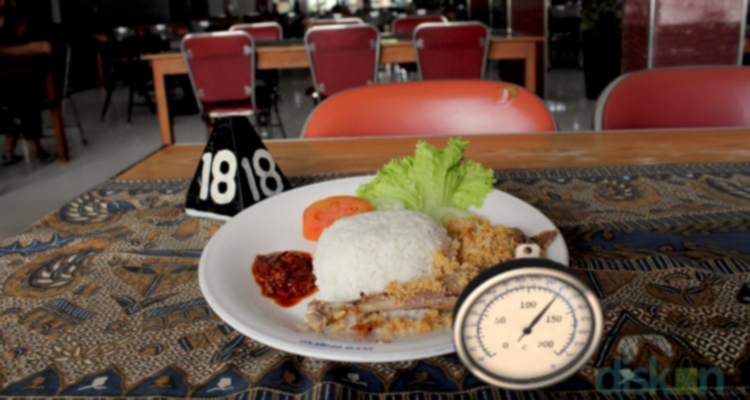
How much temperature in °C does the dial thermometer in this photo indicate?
125 °C
